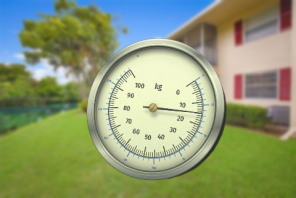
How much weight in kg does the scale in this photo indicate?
15 kg
